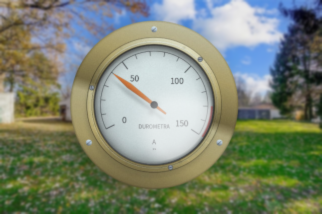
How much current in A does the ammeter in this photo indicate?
40 A
